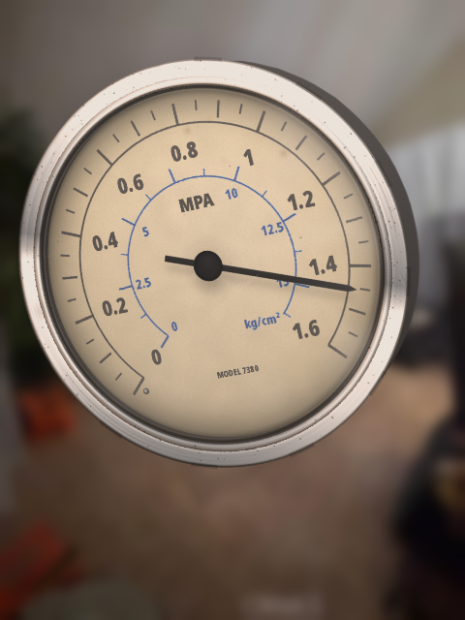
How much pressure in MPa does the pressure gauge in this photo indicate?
1.45 MPa
